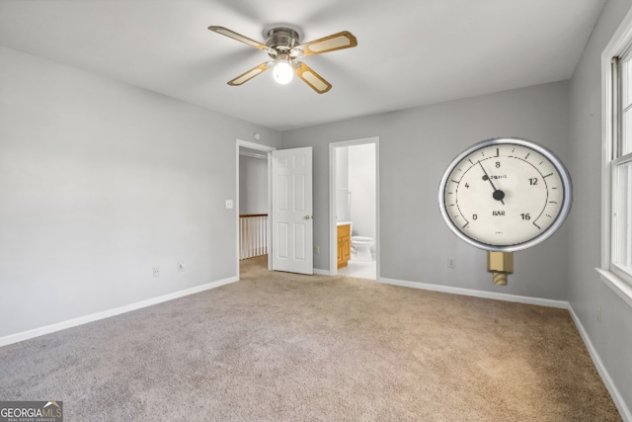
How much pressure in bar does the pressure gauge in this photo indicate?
6.5 bar
